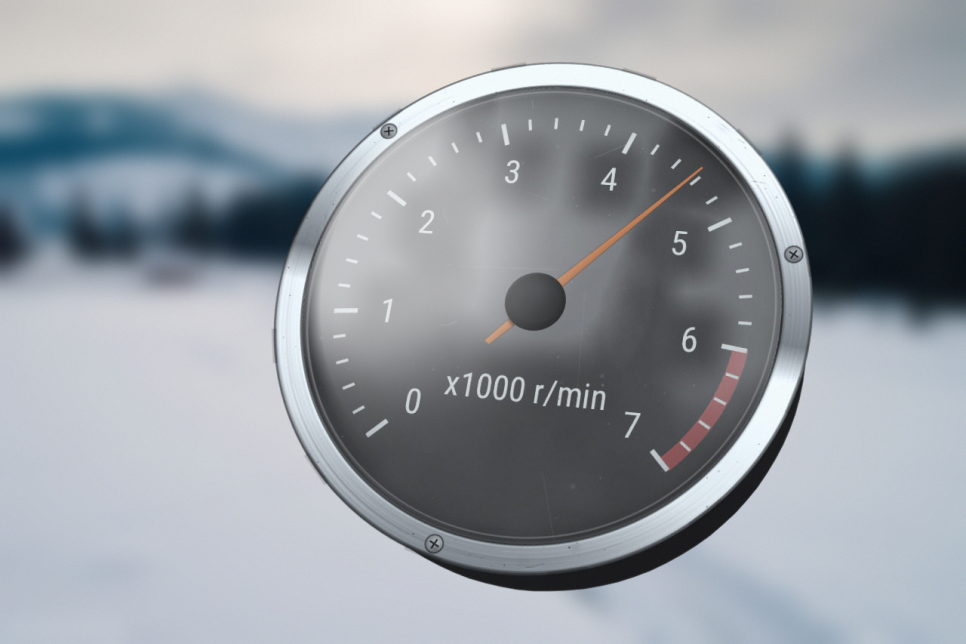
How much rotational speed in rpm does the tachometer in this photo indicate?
4600 rpm
